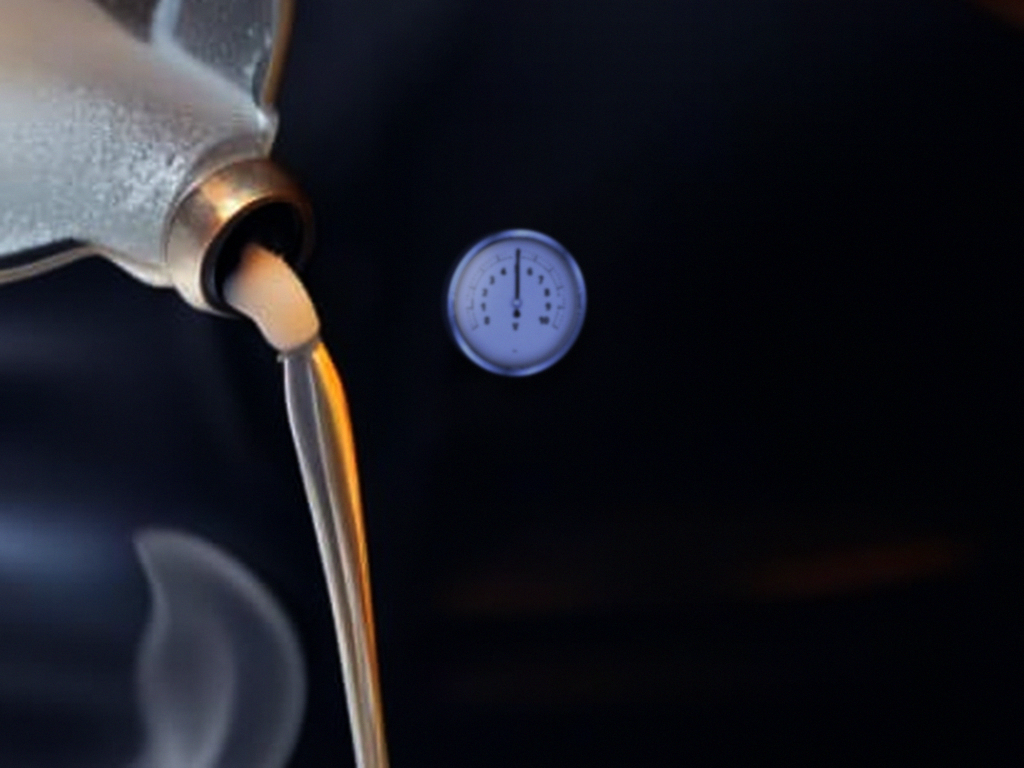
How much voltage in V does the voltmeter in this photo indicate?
5 V
